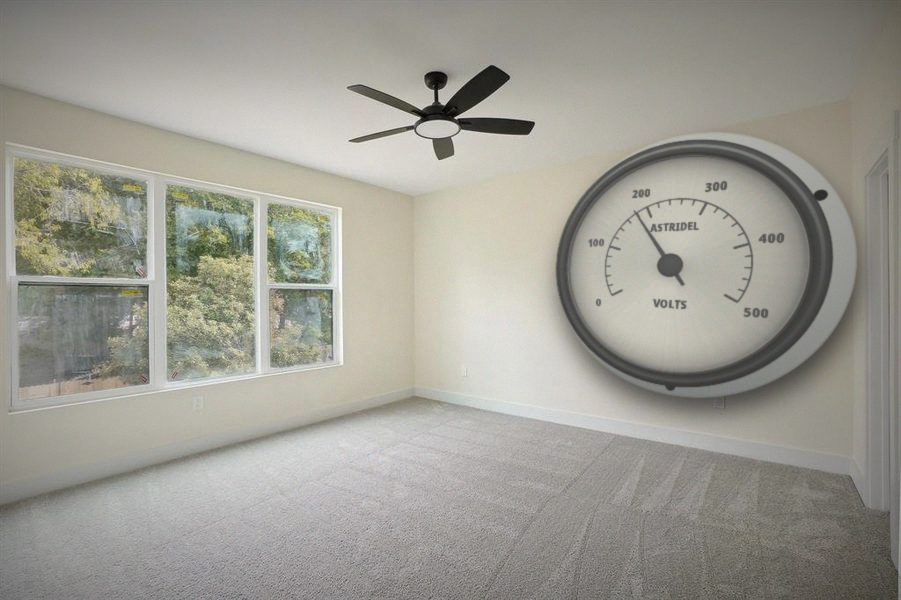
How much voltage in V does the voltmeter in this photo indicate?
180 V
